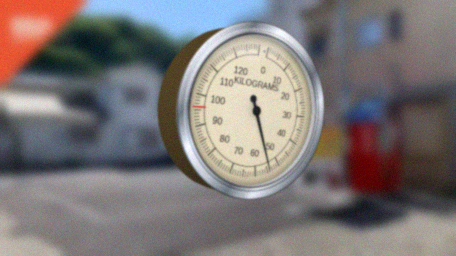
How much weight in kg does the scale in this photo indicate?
55 kg
